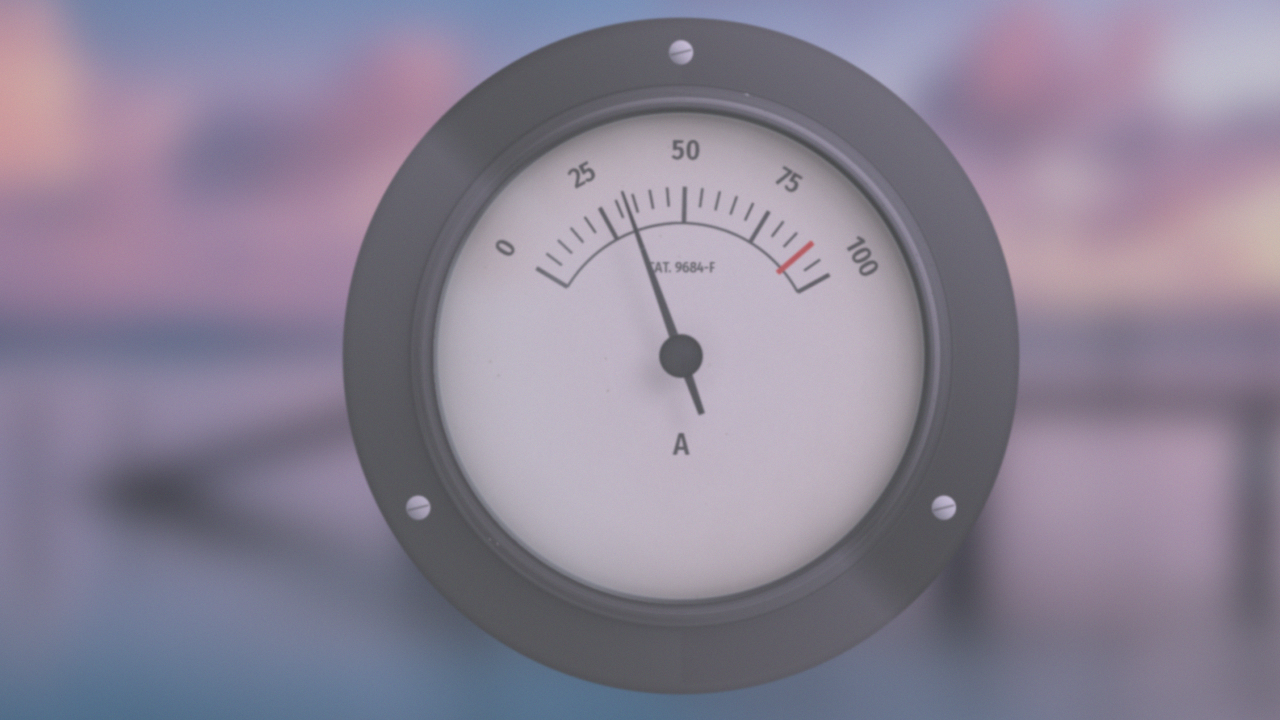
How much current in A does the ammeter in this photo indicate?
32.5 A
